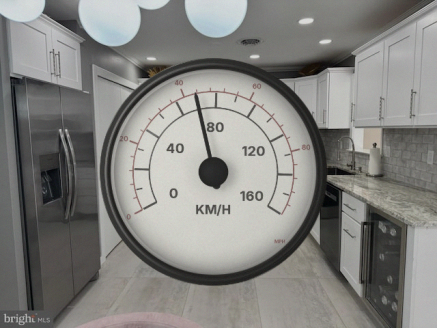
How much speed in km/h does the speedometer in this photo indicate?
70 km/h
